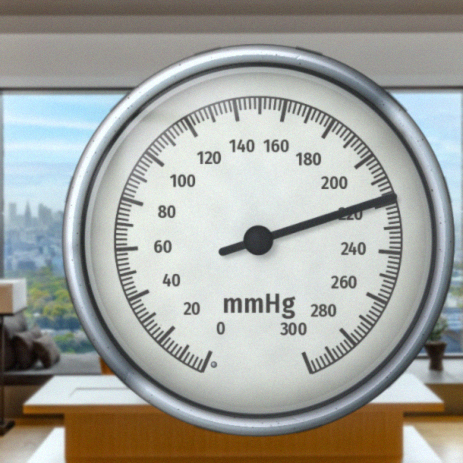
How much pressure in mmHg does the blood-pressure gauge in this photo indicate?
218 mmHg
